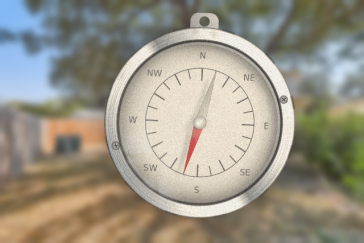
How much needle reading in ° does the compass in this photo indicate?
195 °
